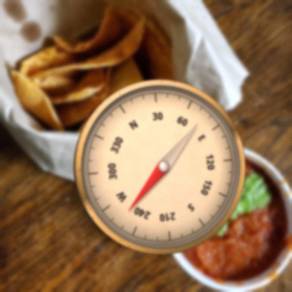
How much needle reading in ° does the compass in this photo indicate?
255 °
